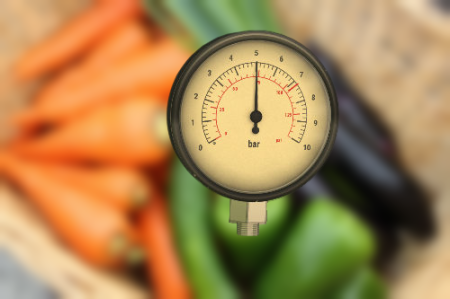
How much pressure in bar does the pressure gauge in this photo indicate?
5 bar
